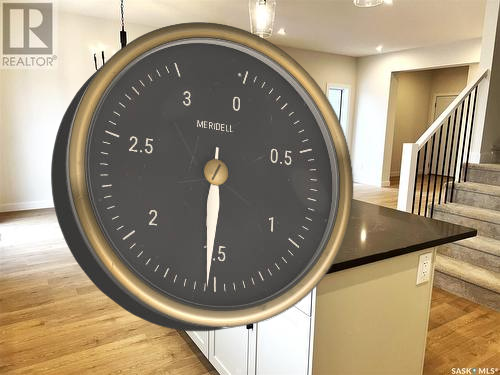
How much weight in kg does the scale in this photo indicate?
1.55 kg
